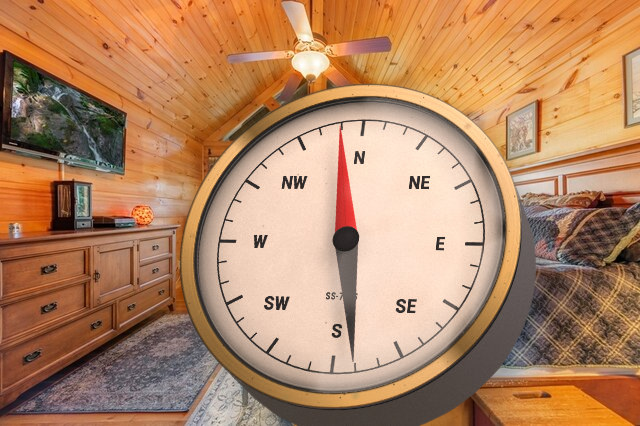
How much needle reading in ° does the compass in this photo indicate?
350 °
